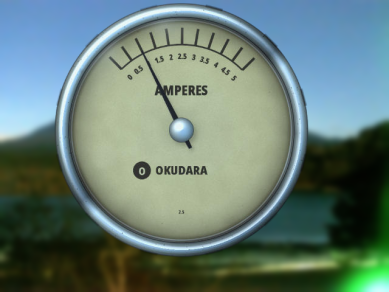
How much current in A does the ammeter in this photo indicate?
1 A
